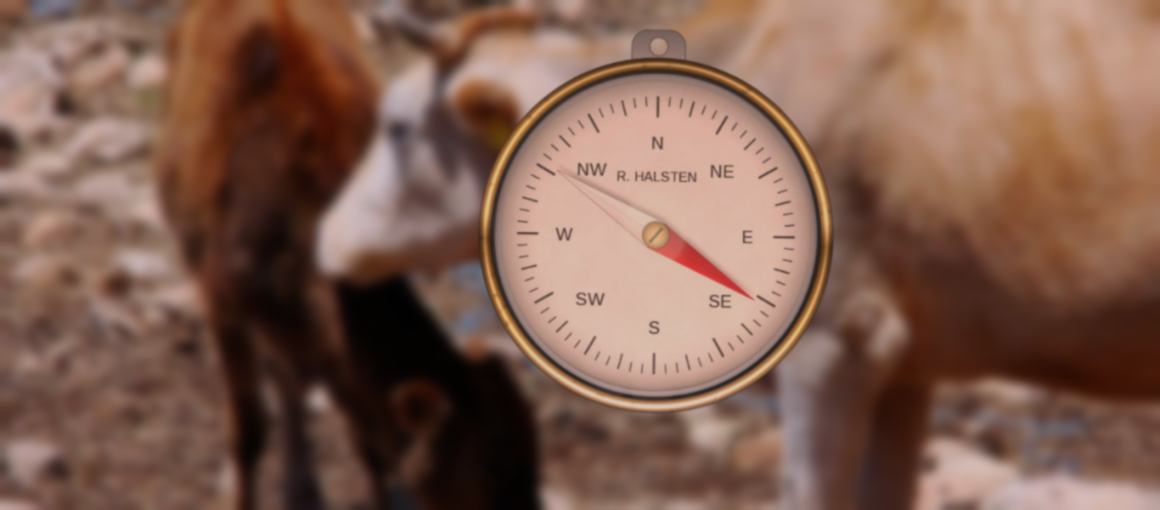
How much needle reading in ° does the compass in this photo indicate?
122.5 °
